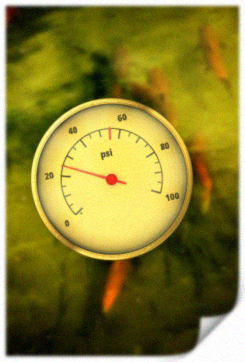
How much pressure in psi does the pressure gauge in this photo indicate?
25 psi
